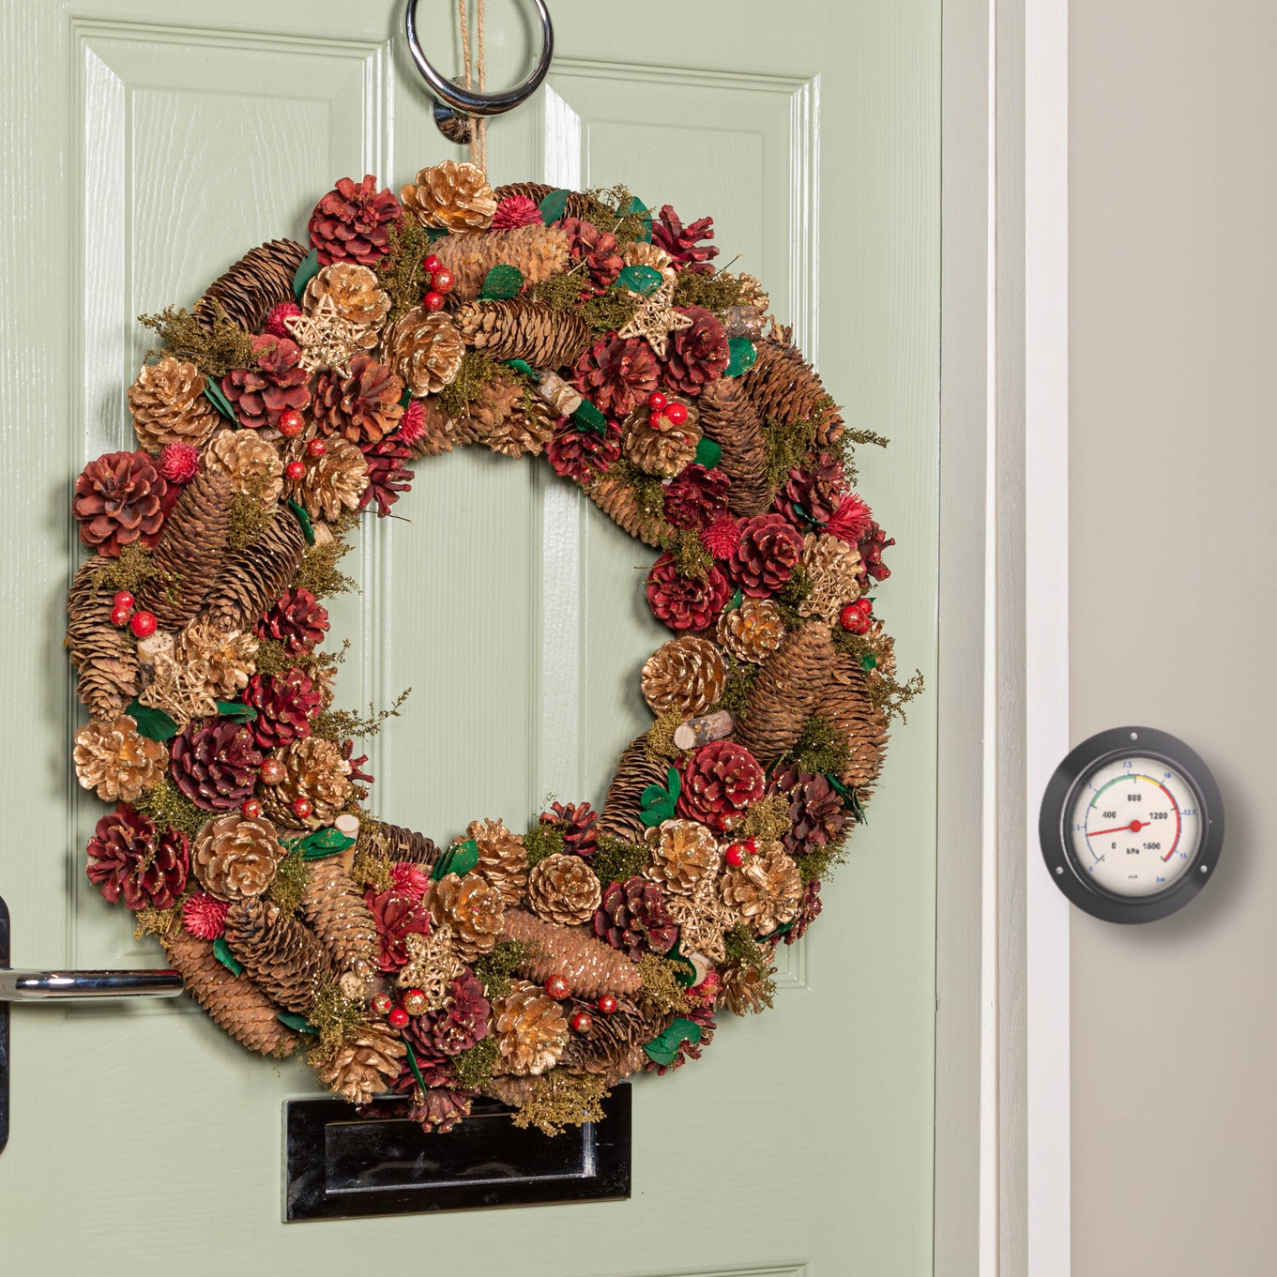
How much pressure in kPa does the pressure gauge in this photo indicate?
200 kPa
